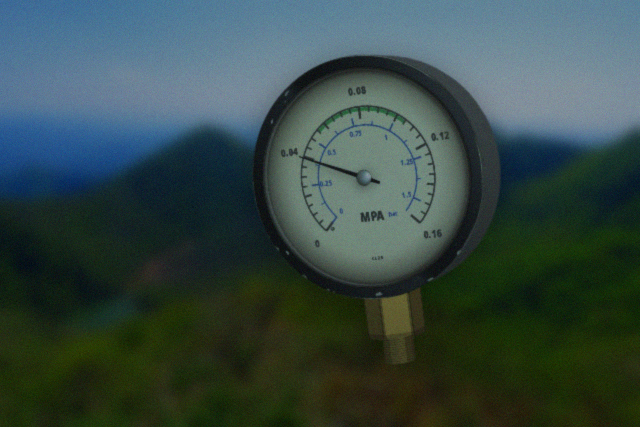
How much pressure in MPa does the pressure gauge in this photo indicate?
0.04 MPa
